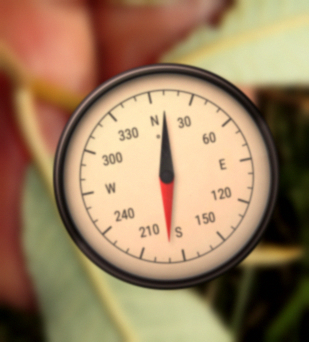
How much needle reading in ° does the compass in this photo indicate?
190 °
